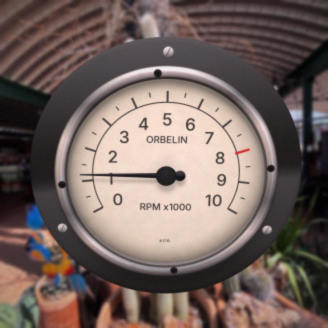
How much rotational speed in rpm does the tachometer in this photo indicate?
1250 rpm
